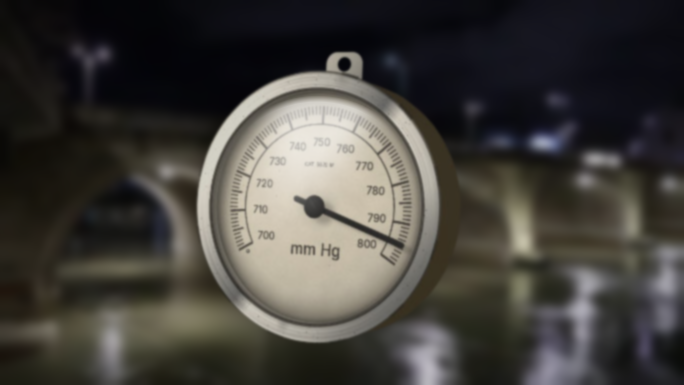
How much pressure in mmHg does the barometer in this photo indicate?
795 mmHg
